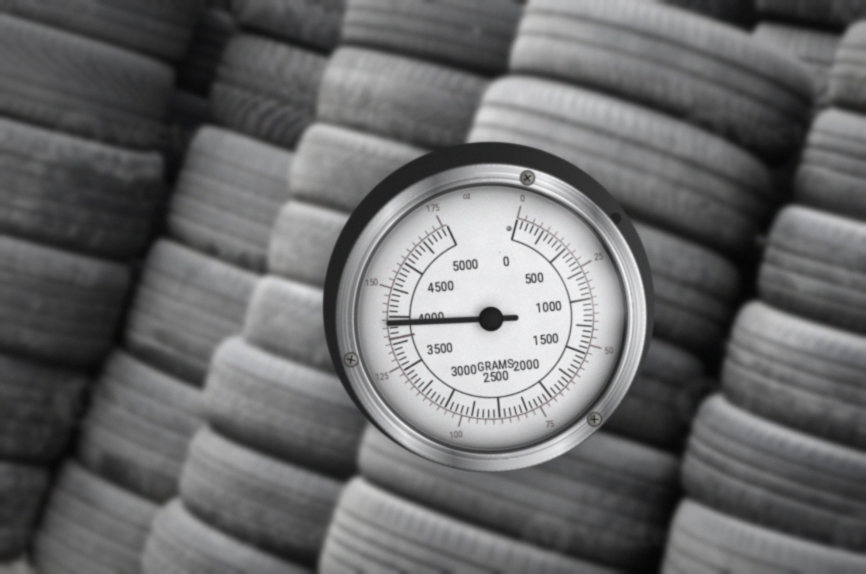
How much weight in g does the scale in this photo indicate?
3950 g
